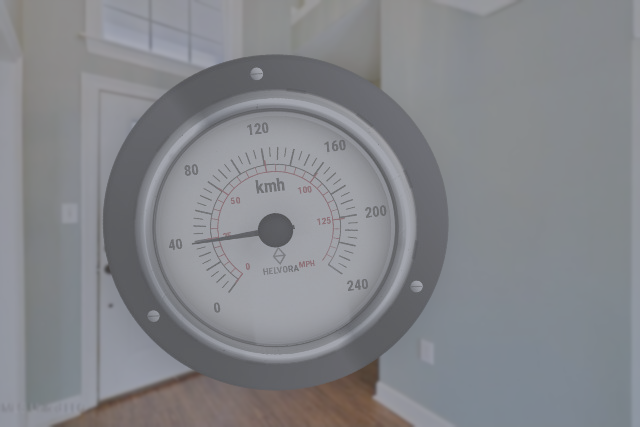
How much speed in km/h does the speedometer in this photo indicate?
40 km/h
